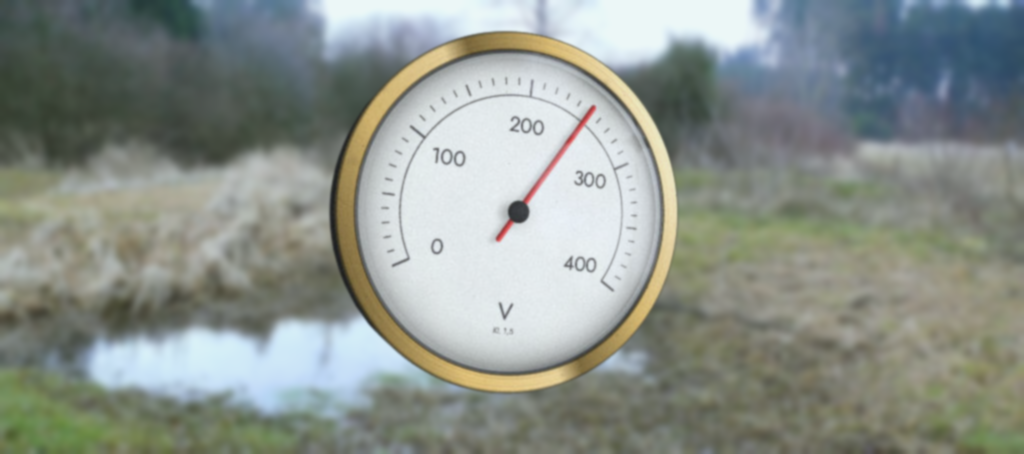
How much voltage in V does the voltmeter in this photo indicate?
250 V
